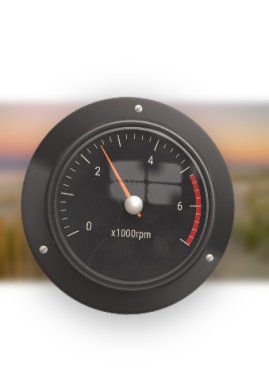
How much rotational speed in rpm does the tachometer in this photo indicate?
2500 rpm
